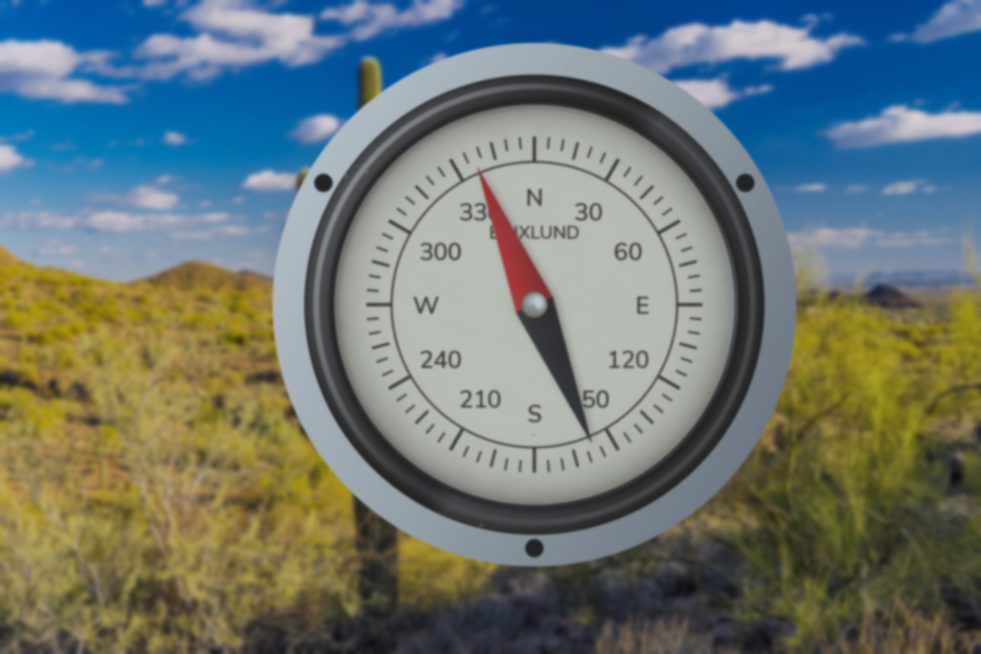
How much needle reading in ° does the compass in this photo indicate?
337.5 °
